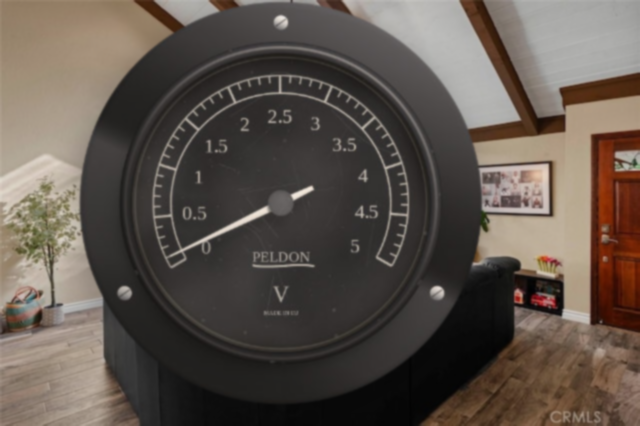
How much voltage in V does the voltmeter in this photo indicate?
0.1 V
